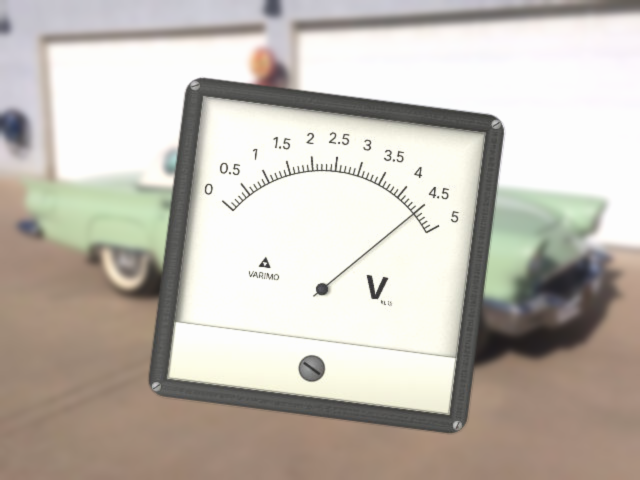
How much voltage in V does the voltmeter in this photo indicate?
4.5 V
